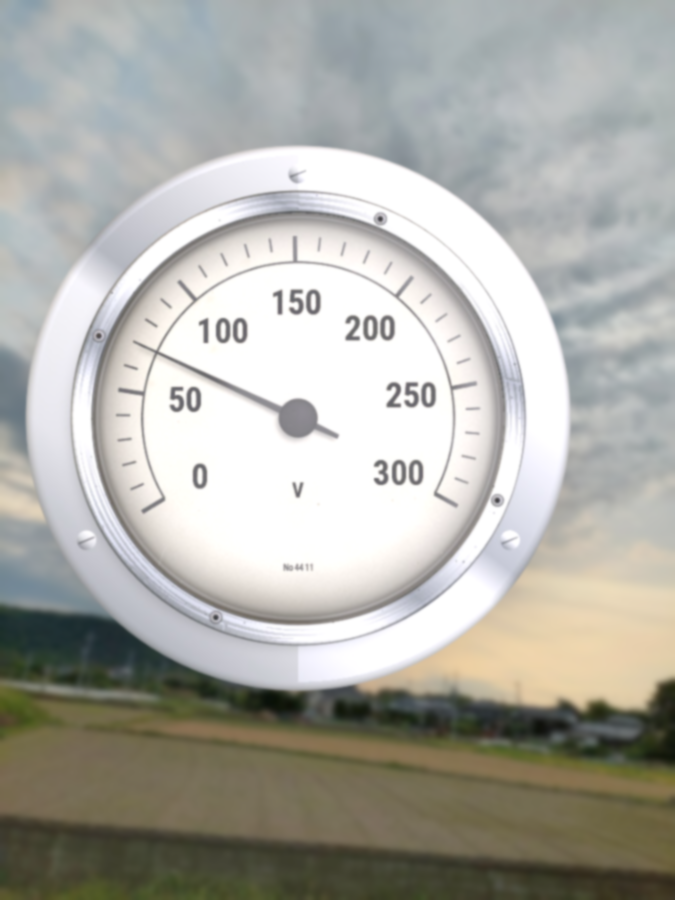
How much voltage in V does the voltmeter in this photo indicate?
70 V
